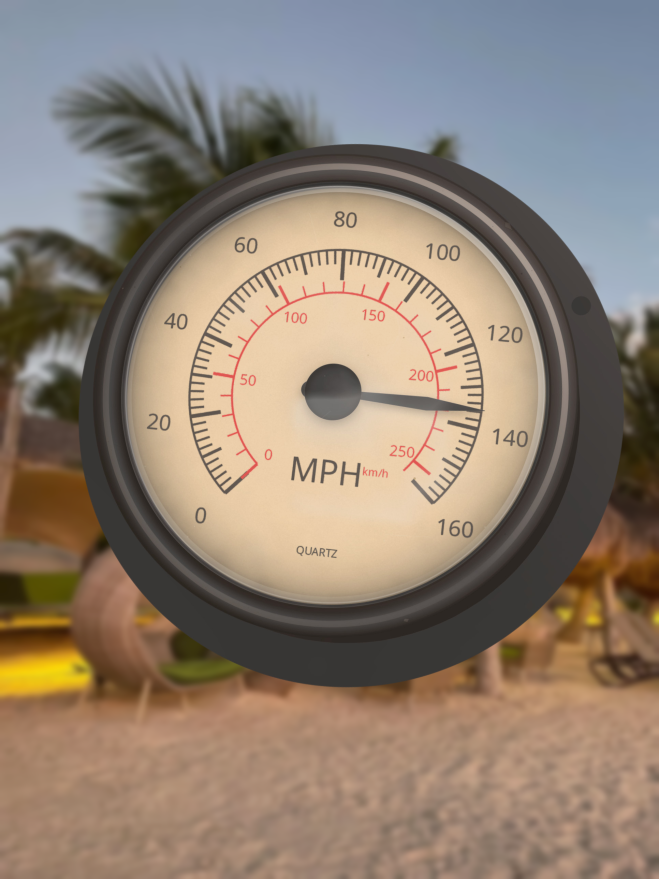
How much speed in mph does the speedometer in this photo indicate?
136 mph
